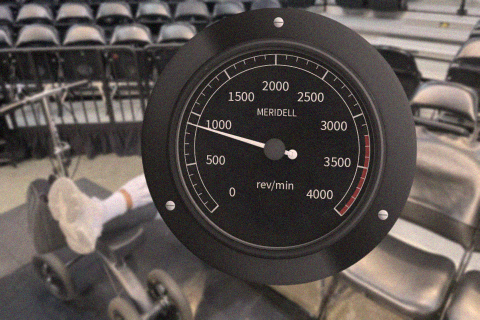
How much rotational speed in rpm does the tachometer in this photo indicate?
900 rpm
